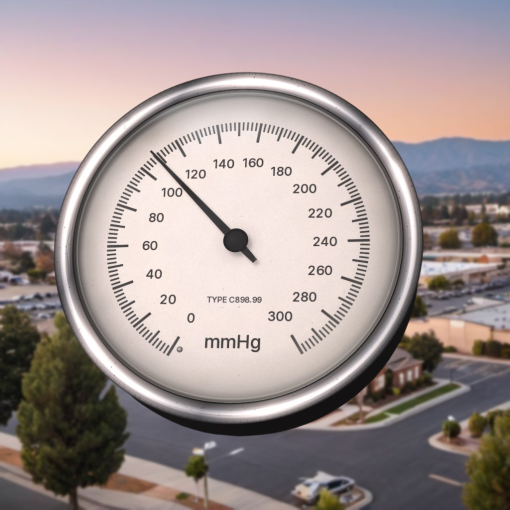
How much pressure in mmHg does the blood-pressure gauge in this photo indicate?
108 mmHg
